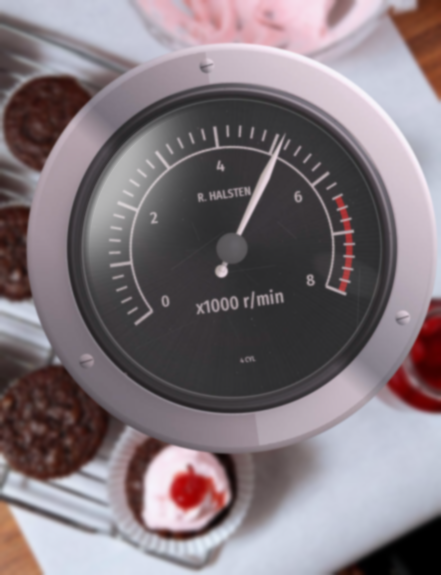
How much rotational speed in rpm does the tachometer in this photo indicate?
5100 rpm
